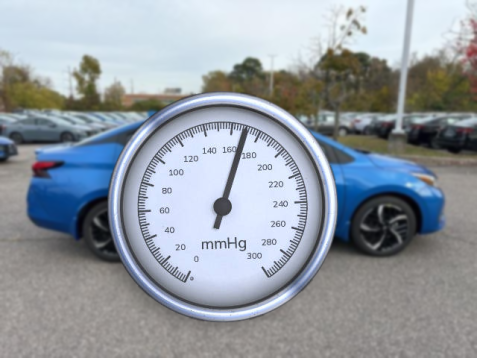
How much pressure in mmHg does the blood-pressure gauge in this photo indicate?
170 mmHg
